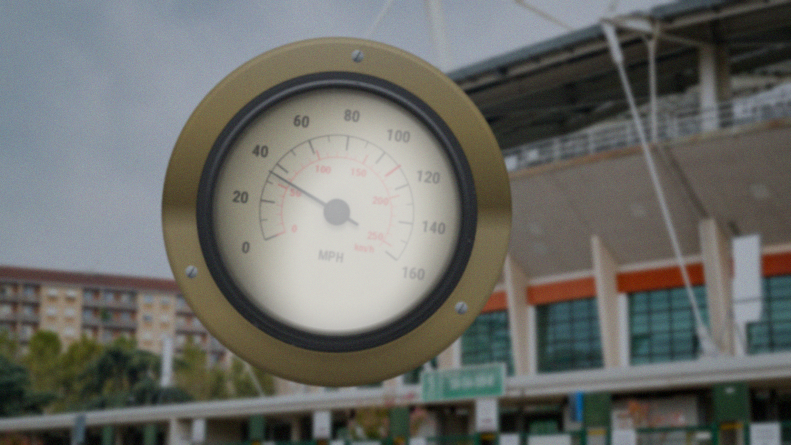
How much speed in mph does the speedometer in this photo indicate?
35 mph
